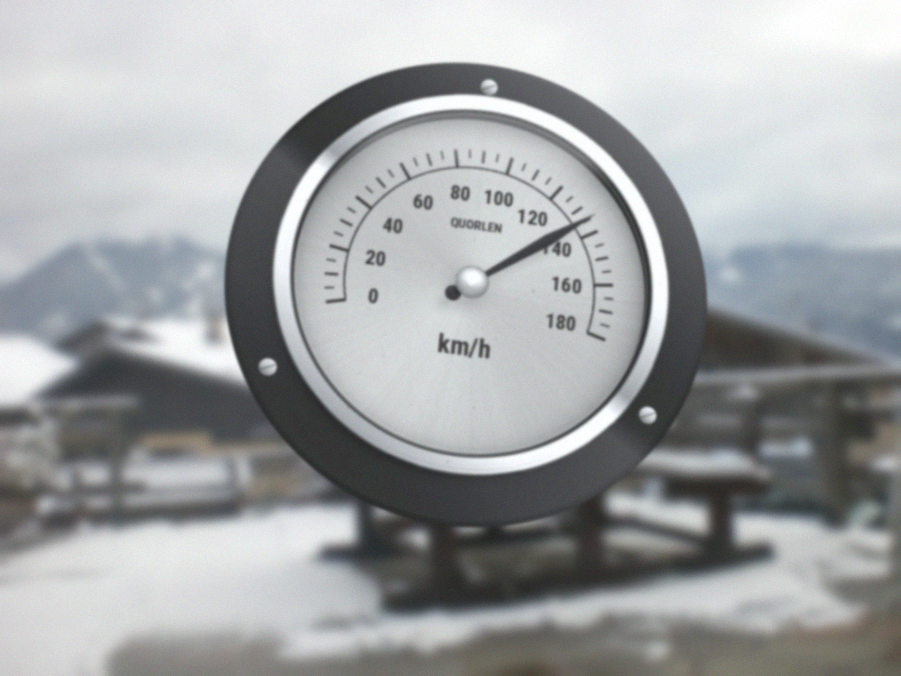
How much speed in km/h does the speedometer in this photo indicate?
135 km/h
